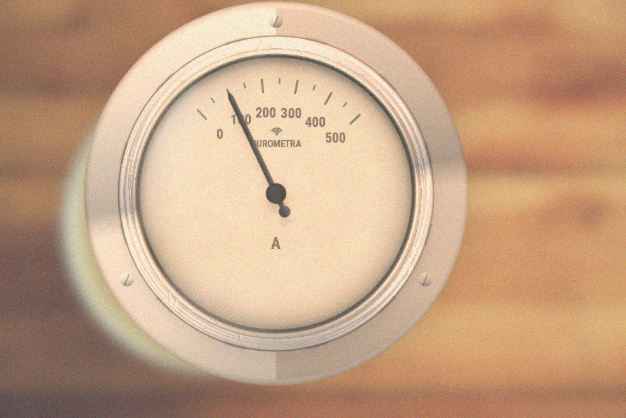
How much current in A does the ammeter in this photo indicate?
100 A
